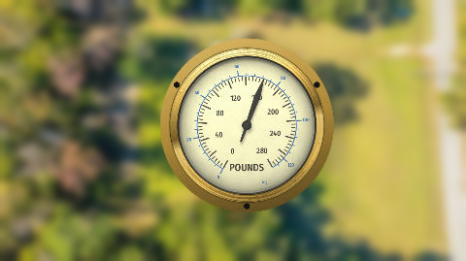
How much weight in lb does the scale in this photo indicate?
160 lb
